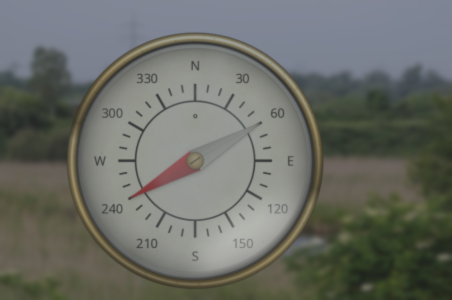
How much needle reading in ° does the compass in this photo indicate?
240 °
